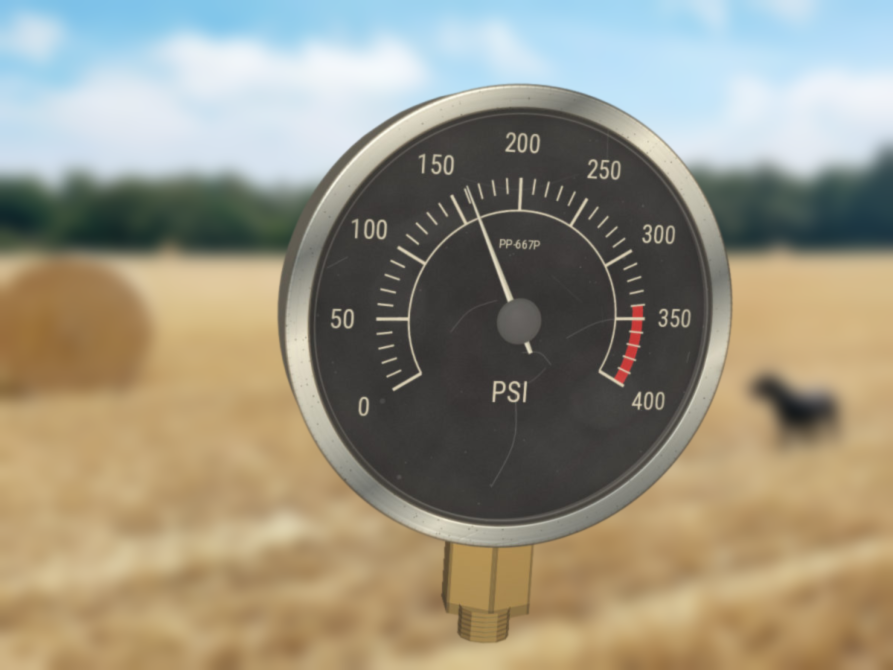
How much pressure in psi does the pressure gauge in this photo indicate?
160 psi
